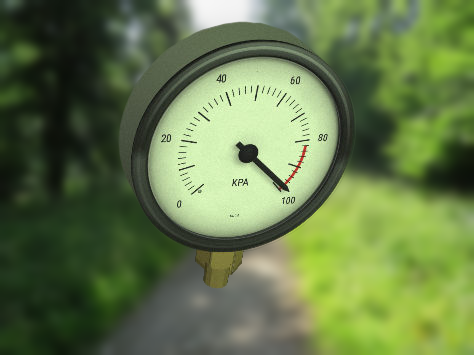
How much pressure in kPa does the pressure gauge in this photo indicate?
98 kPa
